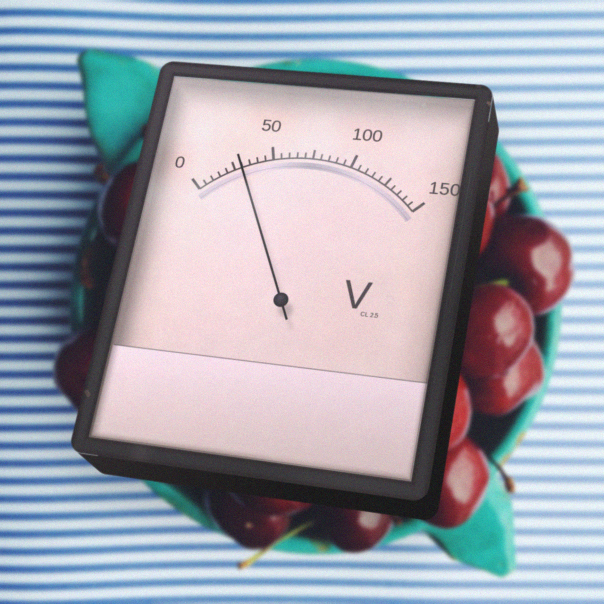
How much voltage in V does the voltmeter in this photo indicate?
30 V
